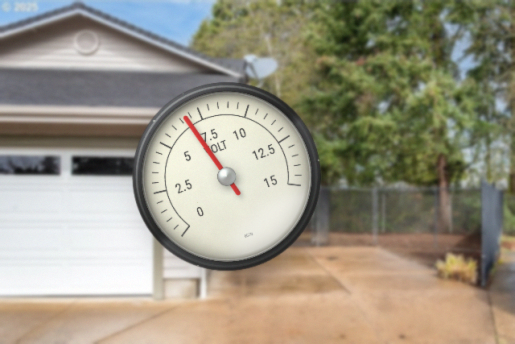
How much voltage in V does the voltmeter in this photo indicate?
6.75 V
